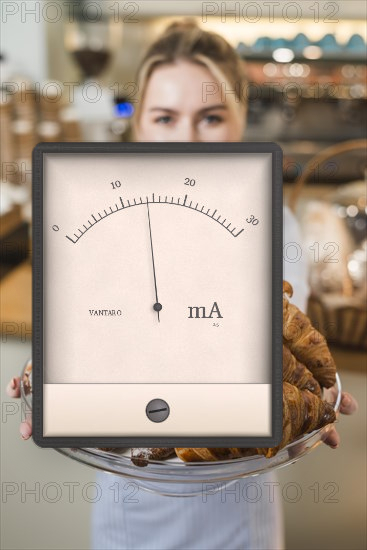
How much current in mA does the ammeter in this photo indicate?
14 mA
